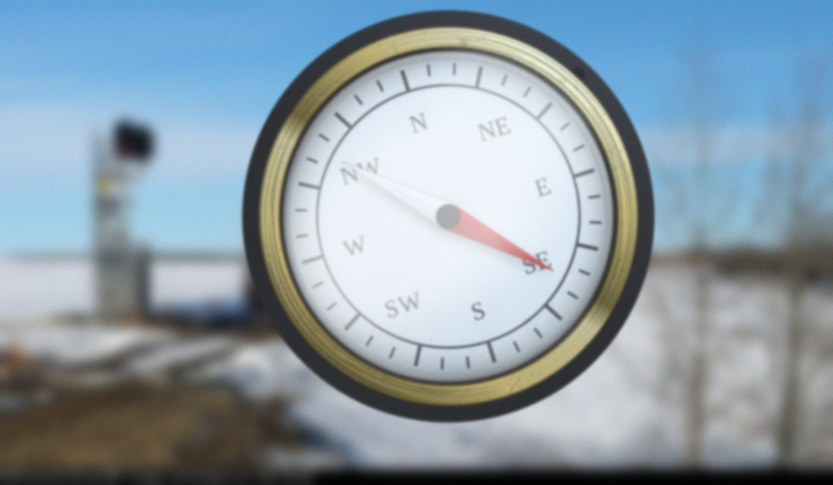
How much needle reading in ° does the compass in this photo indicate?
135 °
